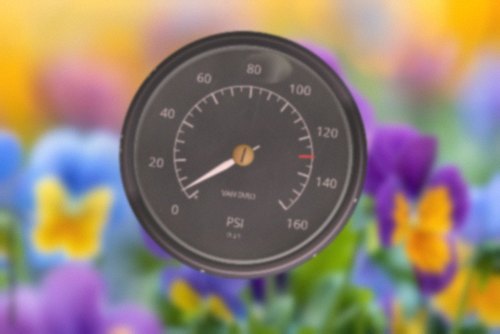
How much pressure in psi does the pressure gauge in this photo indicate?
5 psi
